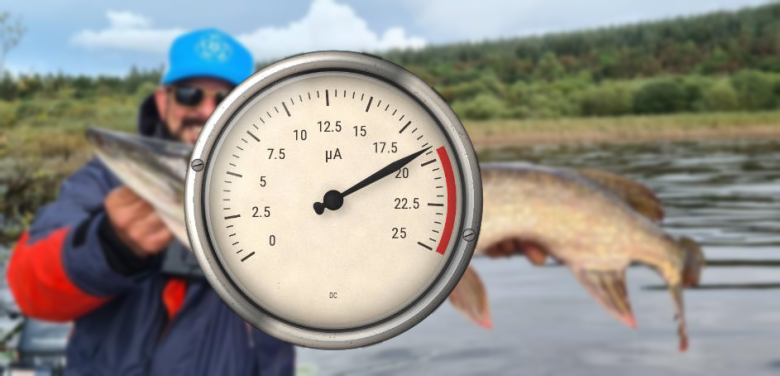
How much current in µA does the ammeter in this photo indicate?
19.25 µA
